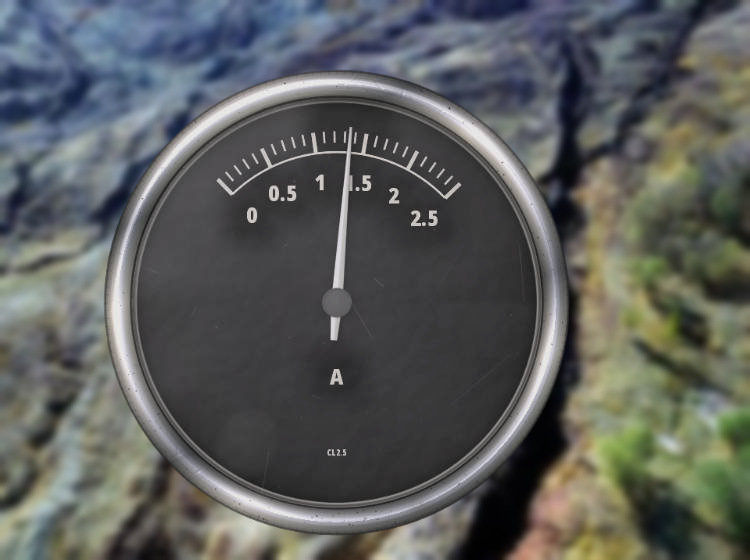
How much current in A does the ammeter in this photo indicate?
1.35 A
